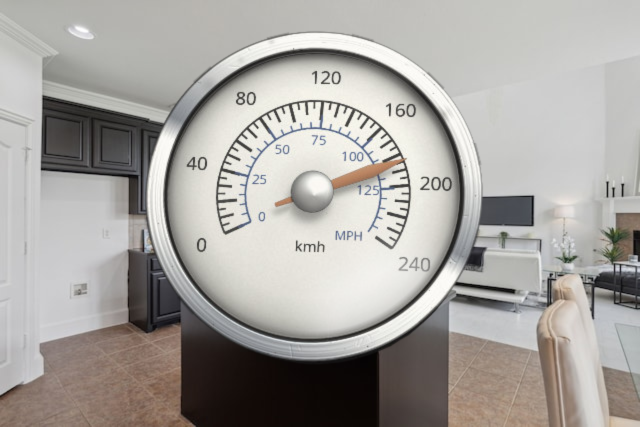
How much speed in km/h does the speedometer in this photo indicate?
185 km/h
